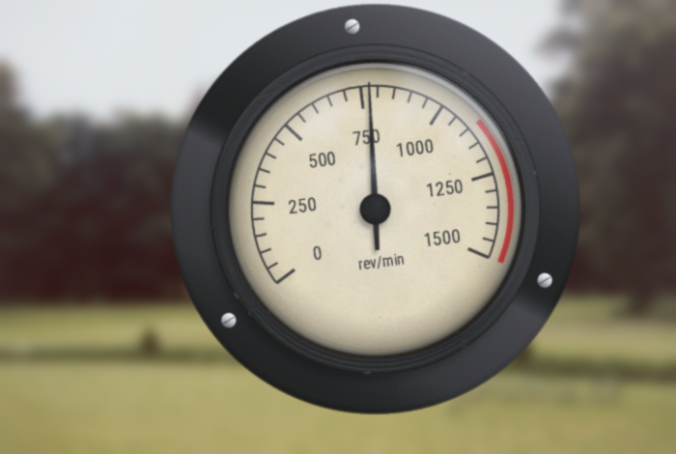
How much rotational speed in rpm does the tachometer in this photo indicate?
775 rpm
